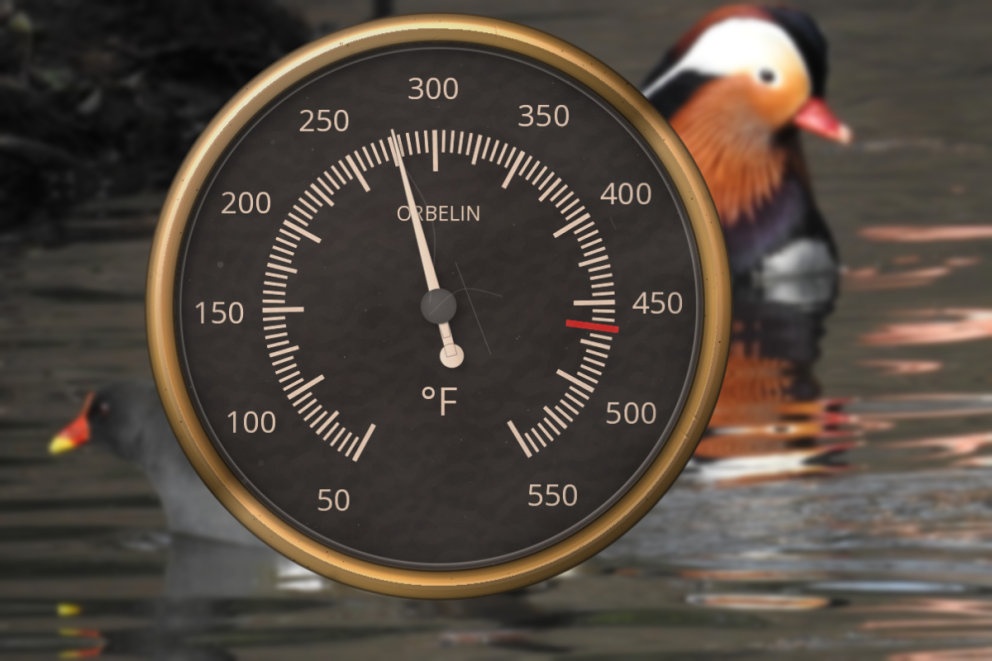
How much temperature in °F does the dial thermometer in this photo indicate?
277.5 °F
